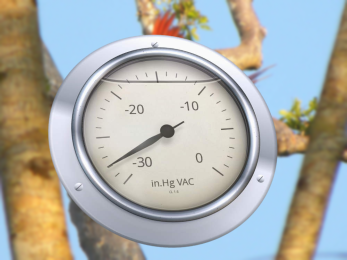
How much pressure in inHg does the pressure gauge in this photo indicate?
-28 inHg
